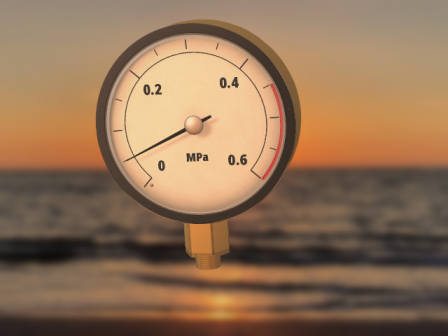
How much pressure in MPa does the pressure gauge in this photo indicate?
0.05 MPa
